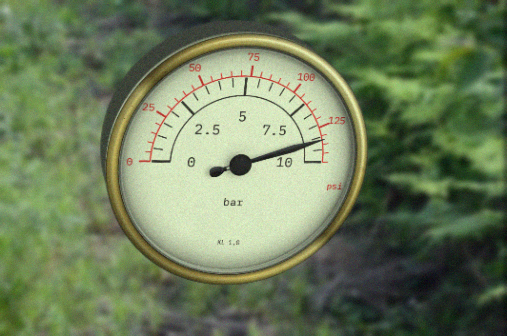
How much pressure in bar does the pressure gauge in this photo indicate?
9 bar
